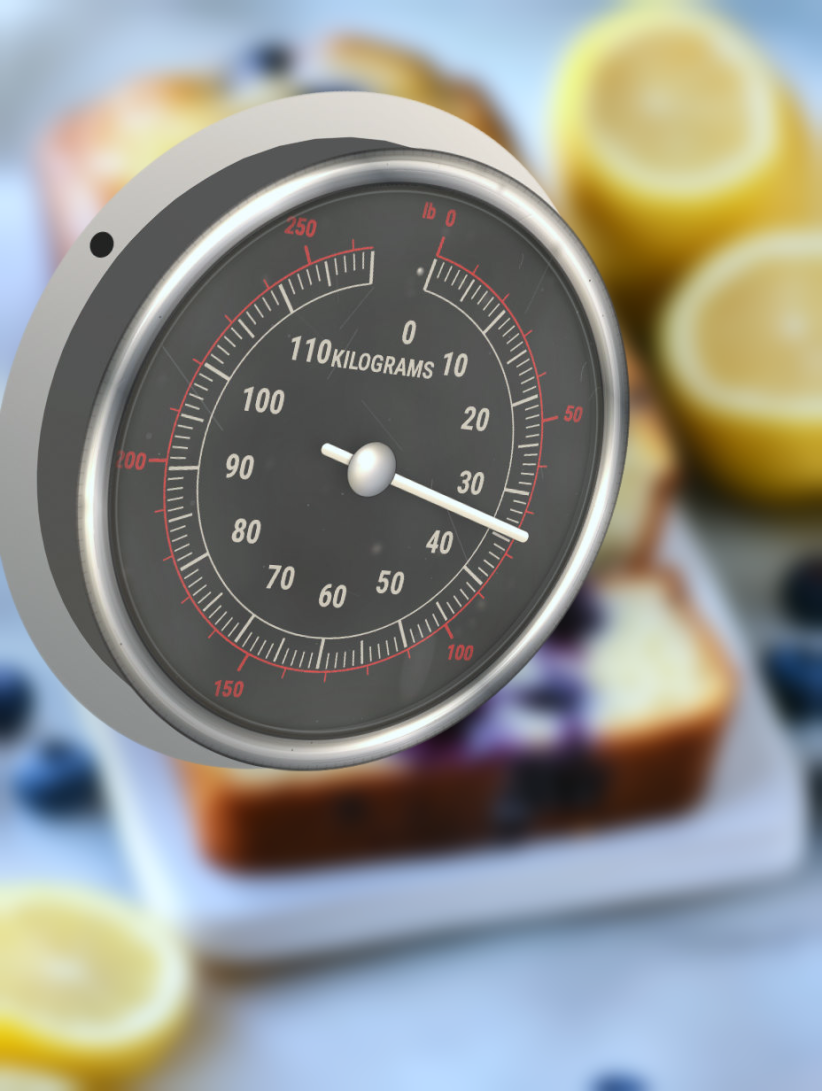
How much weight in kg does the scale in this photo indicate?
34 kg
